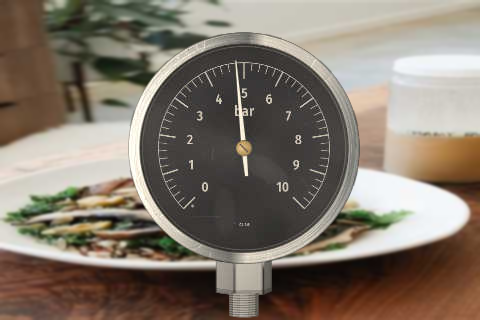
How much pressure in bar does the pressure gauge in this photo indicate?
4.8 bar
